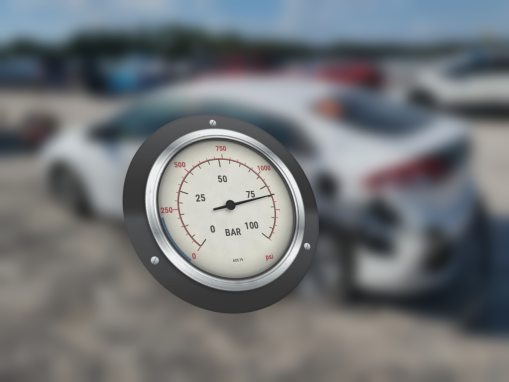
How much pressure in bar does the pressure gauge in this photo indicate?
80 bar
